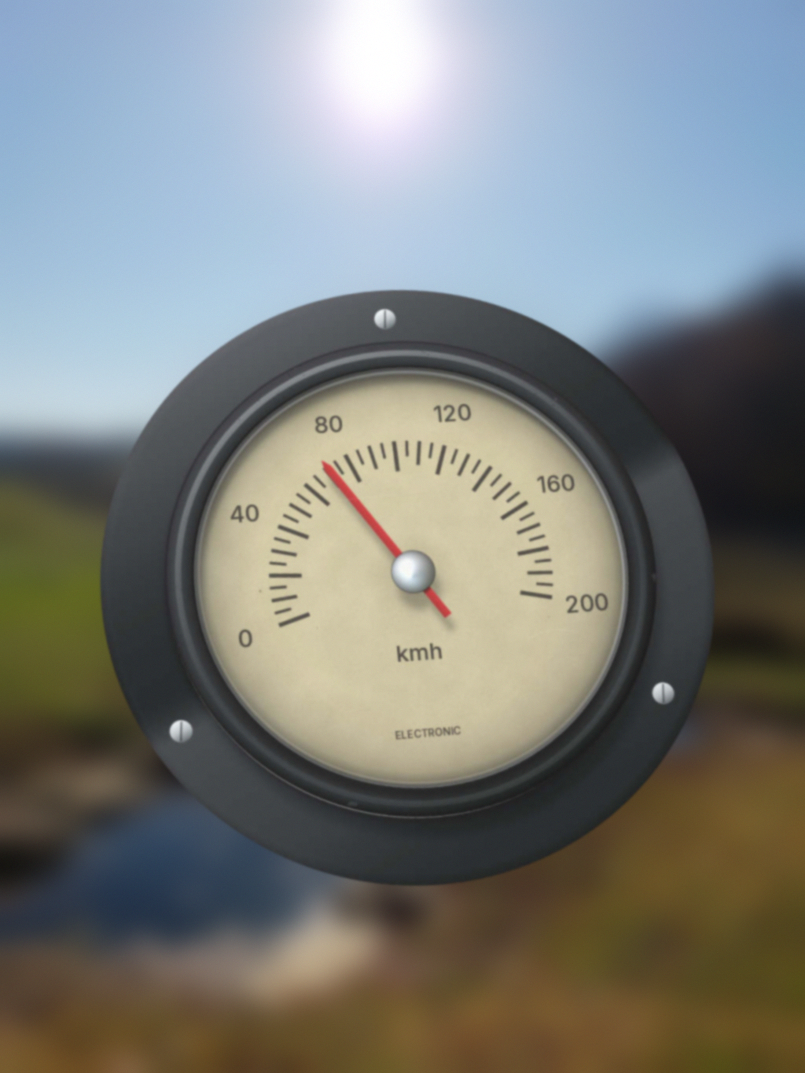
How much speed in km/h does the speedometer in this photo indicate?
70 km/h
